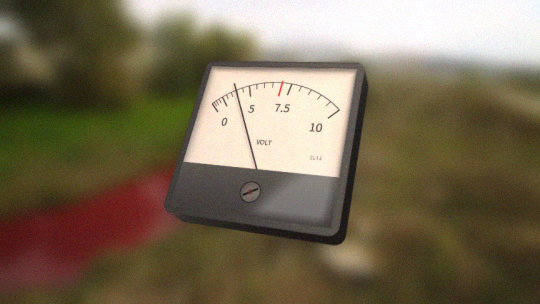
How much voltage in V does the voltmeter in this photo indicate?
4 V
